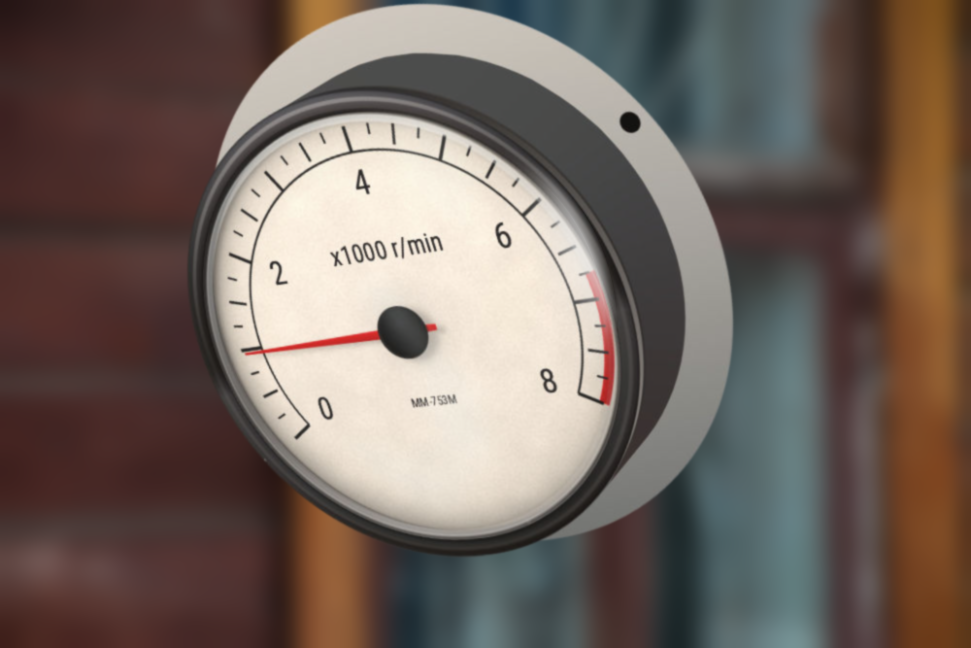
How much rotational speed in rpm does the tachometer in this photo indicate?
1000 rpm
